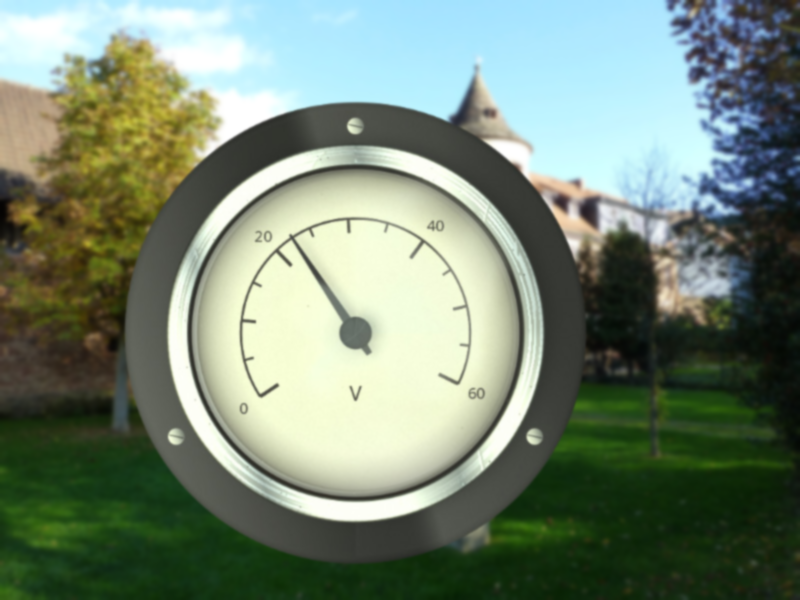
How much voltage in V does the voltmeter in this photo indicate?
22.5 V
